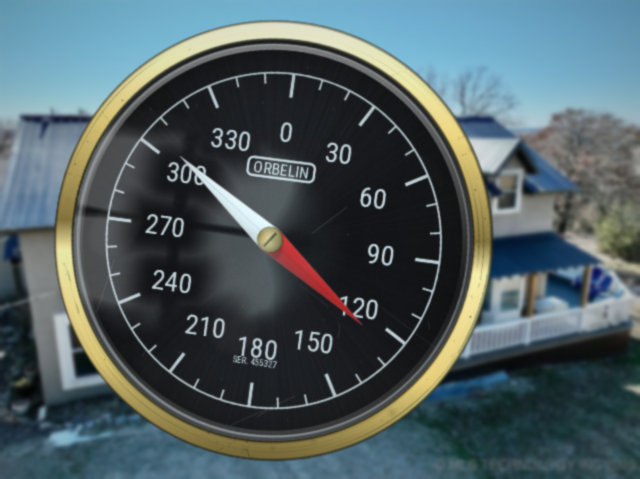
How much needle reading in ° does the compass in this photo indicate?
125 °
